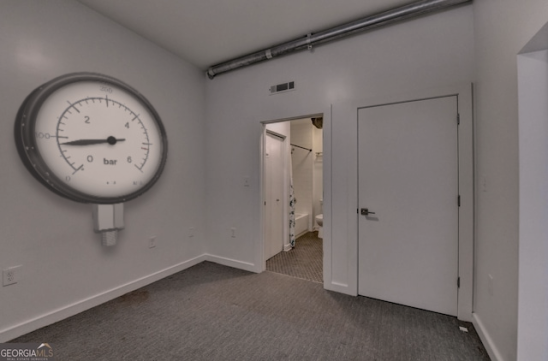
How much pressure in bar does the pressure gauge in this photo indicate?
0.8 bar
